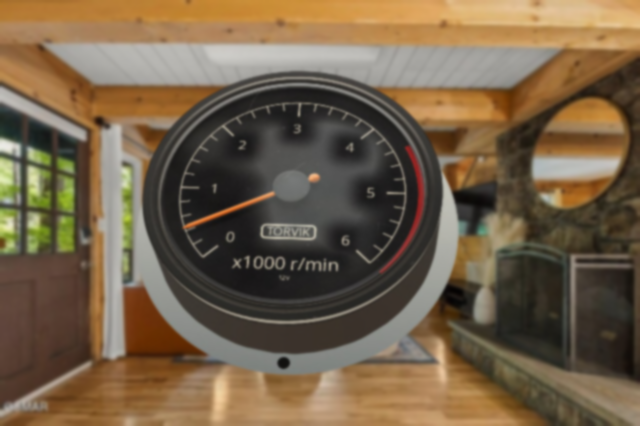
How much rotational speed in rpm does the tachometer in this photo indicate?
400 rpm
